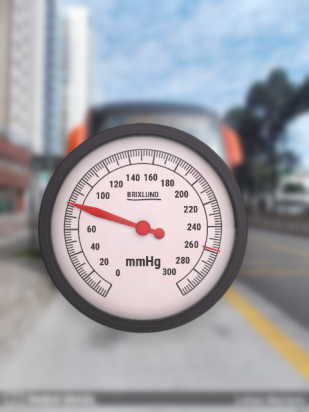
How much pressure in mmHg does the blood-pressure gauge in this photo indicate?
80 mmHg
